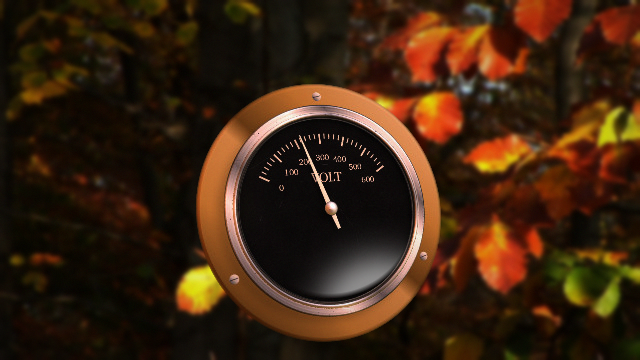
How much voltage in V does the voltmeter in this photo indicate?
220 V
